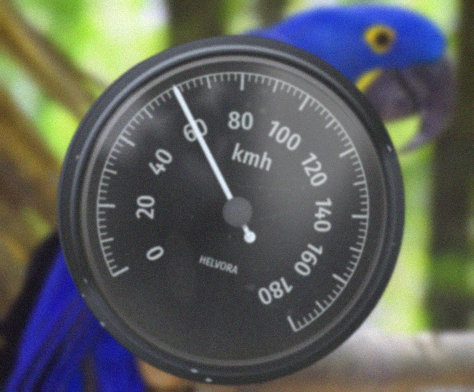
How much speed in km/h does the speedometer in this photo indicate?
60 km/h
